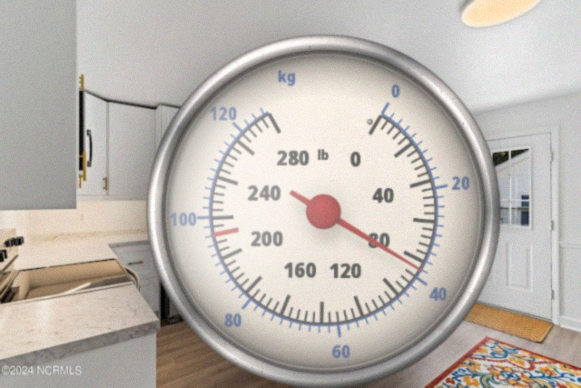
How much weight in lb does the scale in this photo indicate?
84 lb
